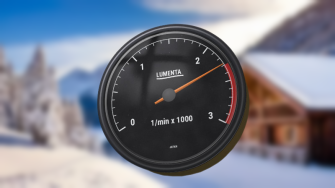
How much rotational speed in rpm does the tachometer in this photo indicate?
2300 rpm
